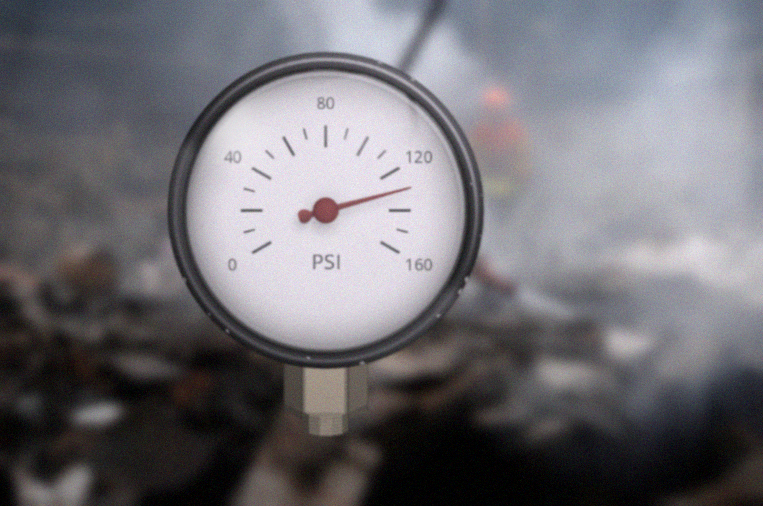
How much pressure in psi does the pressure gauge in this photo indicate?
130 psi
